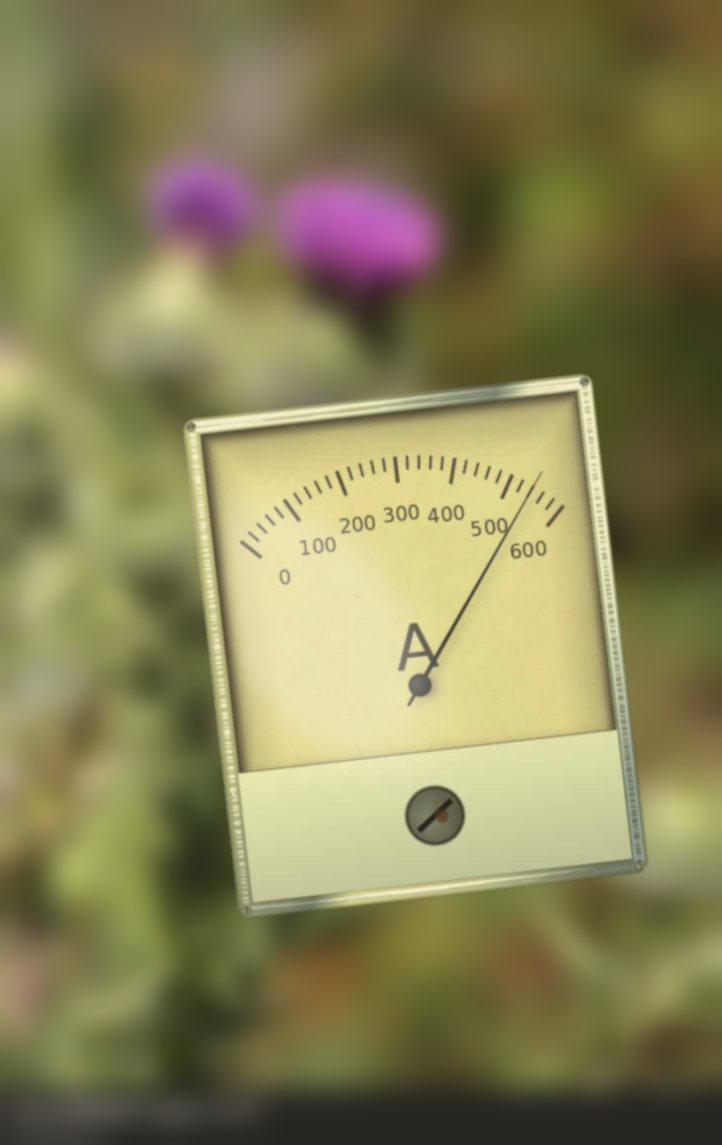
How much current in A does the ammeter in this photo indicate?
540 A
